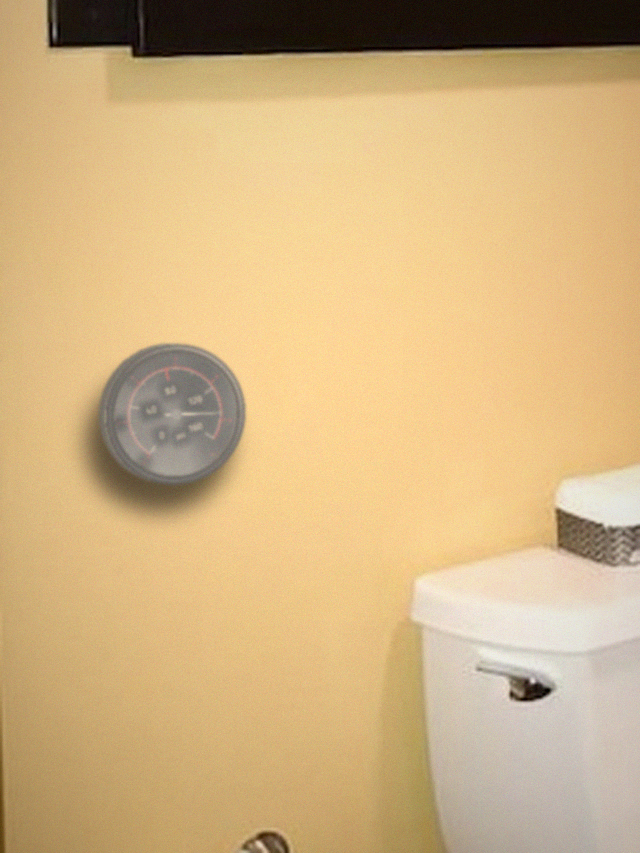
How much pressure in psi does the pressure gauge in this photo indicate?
140 psi
